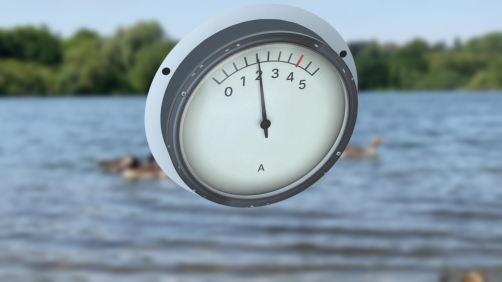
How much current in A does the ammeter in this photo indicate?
2 A
